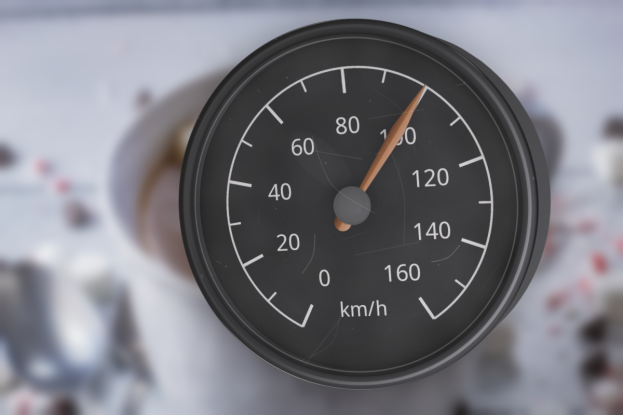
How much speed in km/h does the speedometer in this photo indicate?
100 km/h
